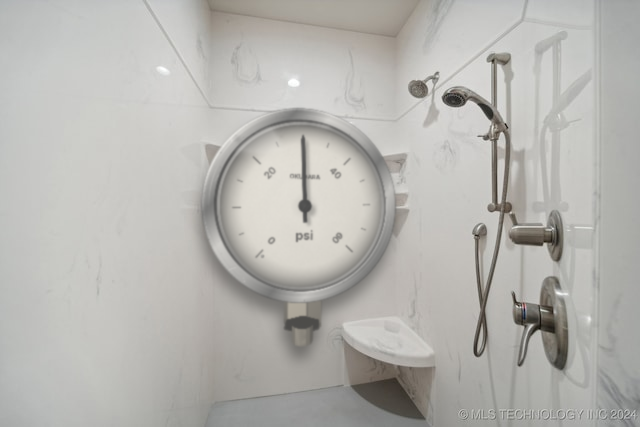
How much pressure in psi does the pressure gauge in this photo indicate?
30 psi
